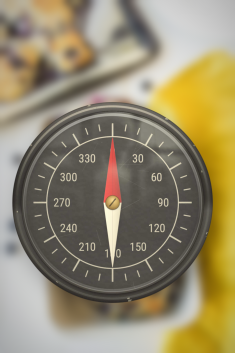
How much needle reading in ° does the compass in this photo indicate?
0 °
